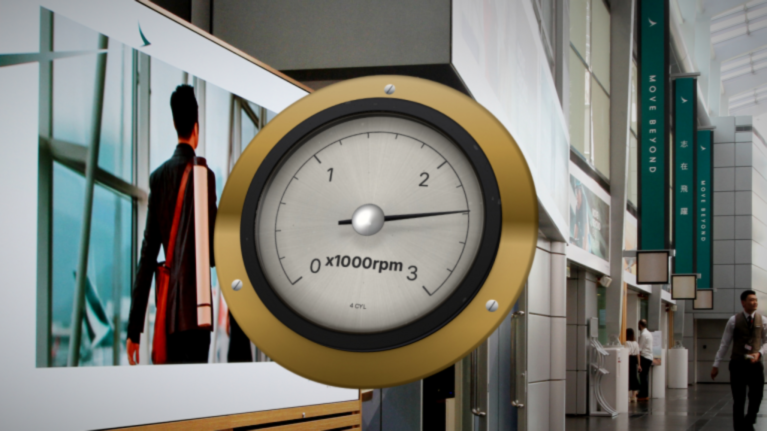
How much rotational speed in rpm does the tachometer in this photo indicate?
2400 rpm
